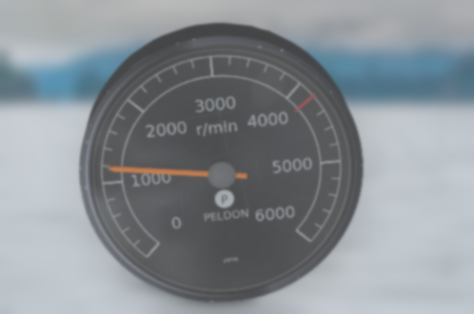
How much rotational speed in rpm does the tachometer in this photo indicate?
1200 rpm
